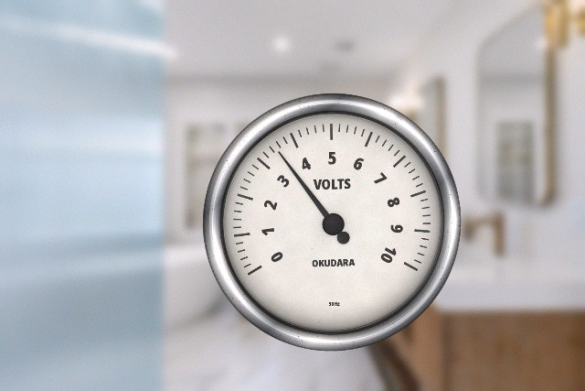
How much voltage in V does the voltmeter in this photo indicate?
3.5 V
